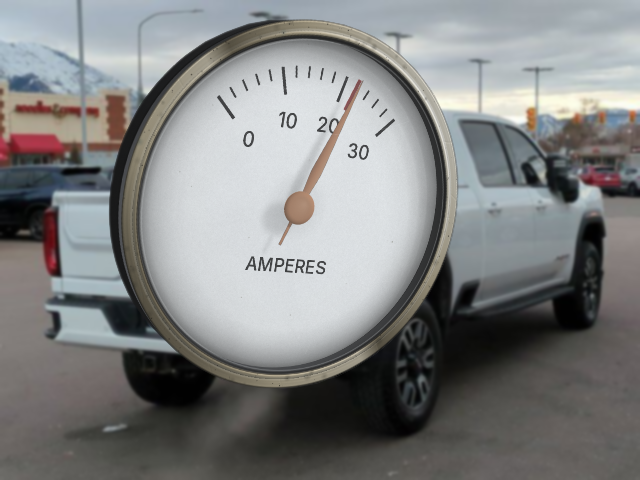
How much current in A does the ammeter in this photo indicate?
22 A
